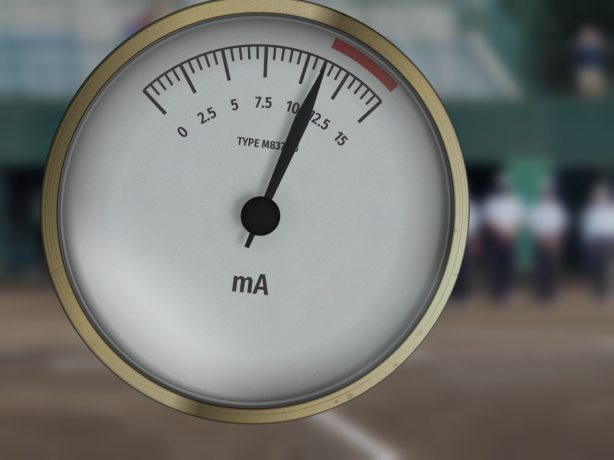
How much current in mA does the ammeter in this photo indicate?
11 mA
